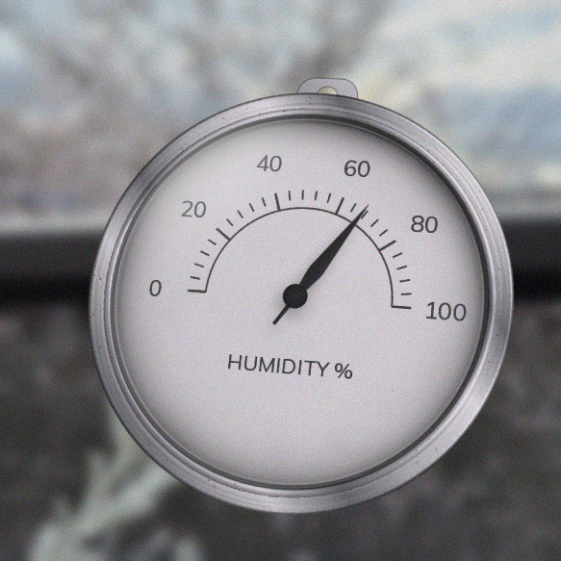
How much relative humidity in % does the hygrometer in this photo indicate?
68 %
